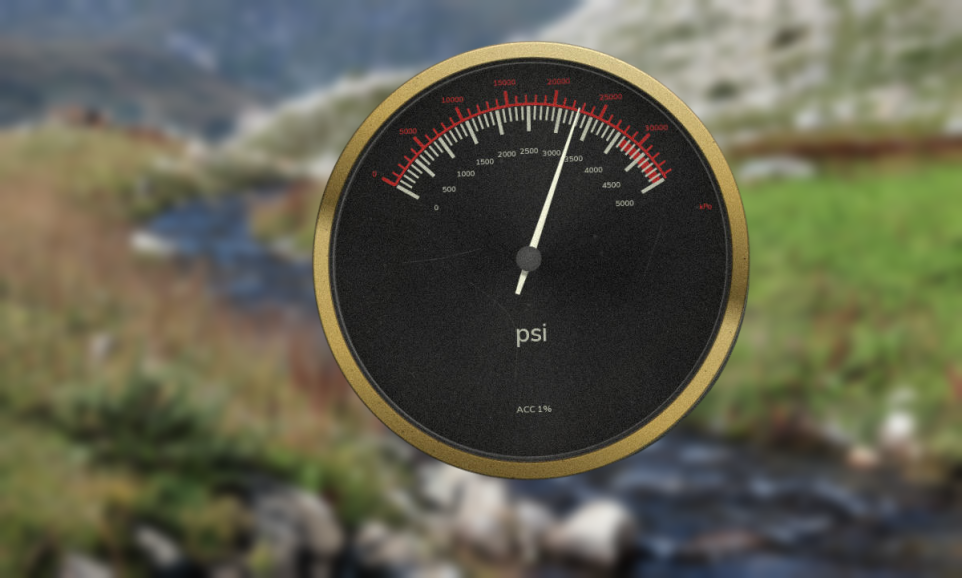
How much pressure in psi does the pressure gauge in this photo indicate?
3300 psi
